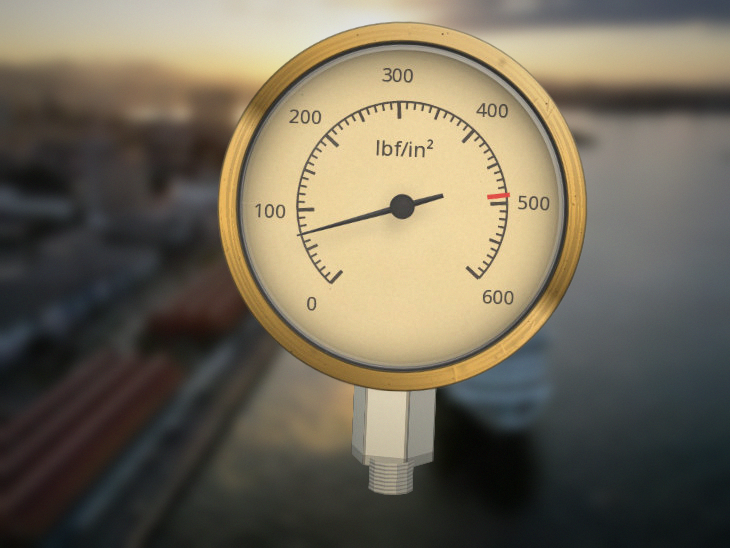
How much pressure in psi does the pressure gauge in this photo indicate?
70 psi
